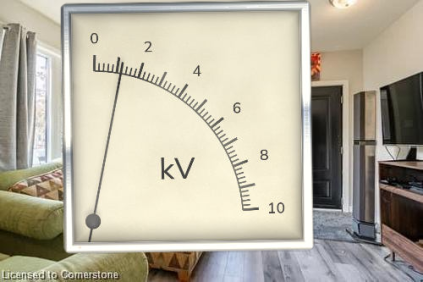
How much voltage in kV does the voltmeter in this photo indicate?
1.2 kV
